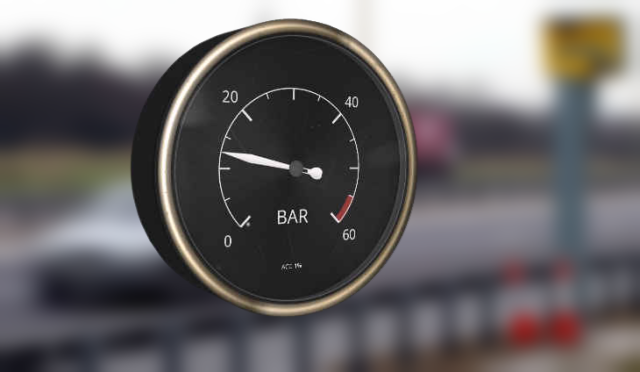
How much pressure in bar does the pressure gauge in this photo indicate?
12.5 bar
